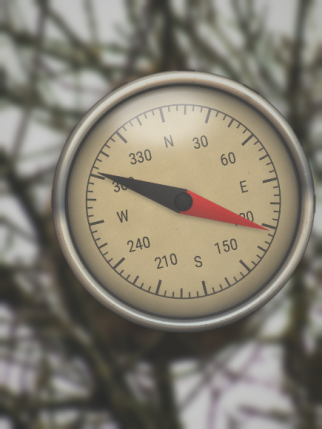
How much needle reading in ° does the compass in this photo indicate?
122.5 °
